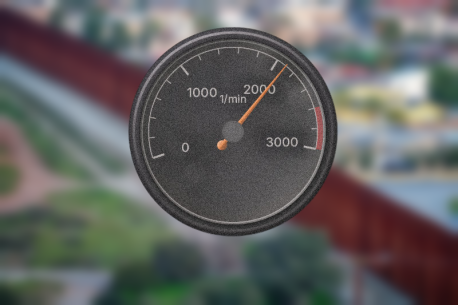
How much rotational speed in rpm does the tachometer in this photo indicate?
2100 rpm
